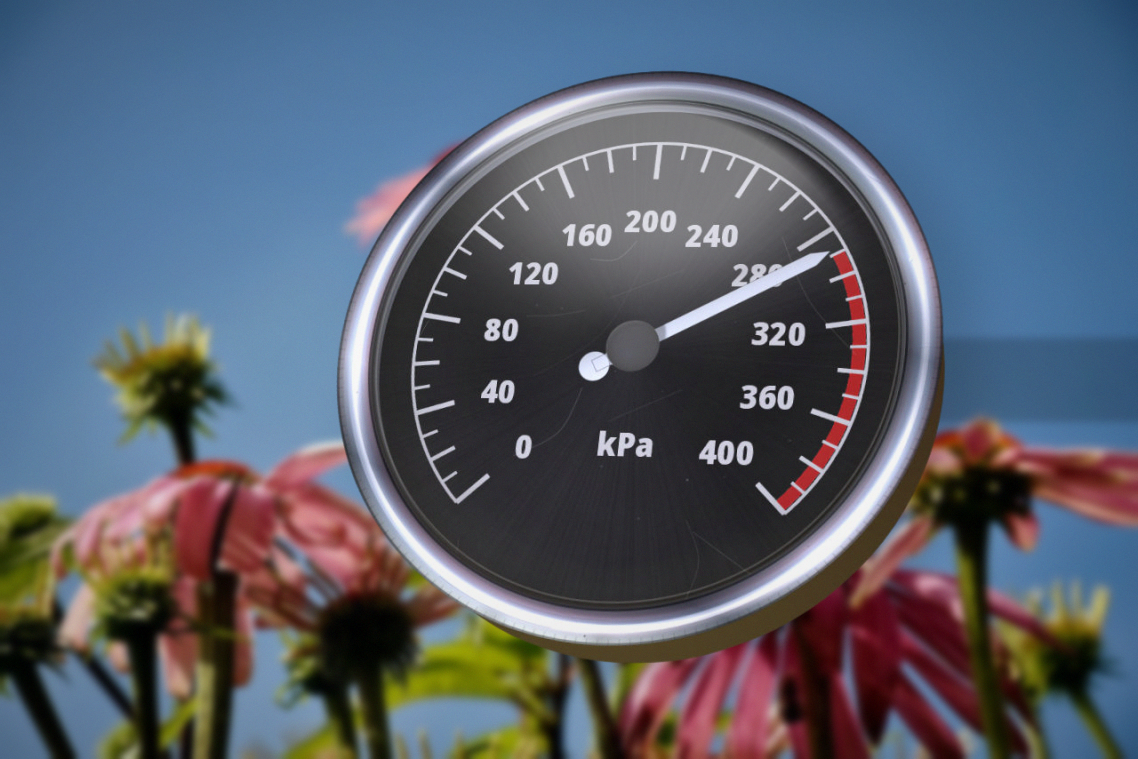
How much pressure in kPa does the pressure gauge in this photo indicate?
290 kPa
